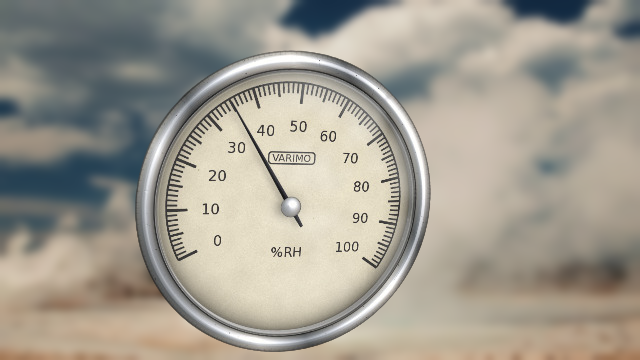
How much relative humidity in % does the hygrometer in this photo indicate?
35 %
